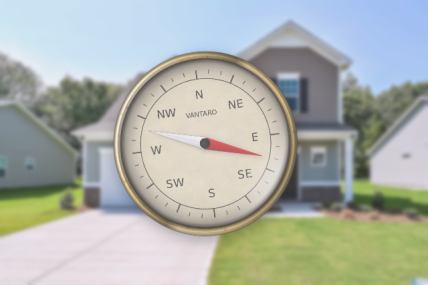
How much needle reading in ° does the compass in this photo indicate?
110 °
